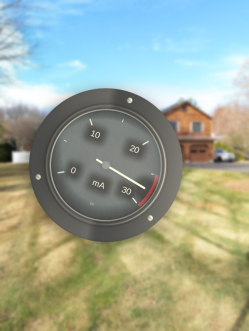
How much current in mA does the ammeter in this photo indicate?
27.5 mA
